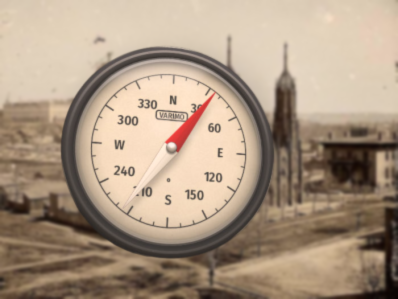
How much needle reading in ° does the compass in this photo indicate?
35 °
